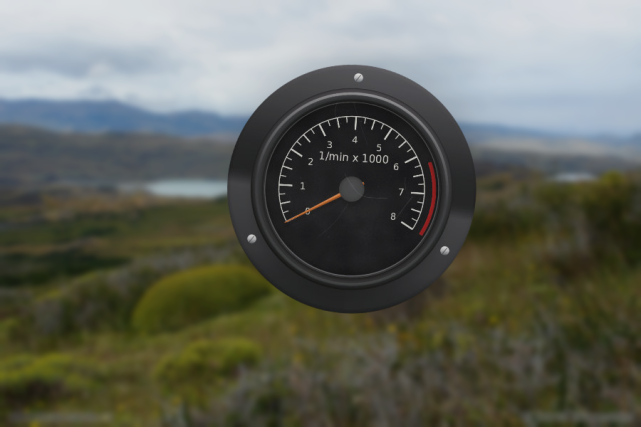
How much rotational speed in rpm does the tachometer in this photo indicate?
0 rpm
